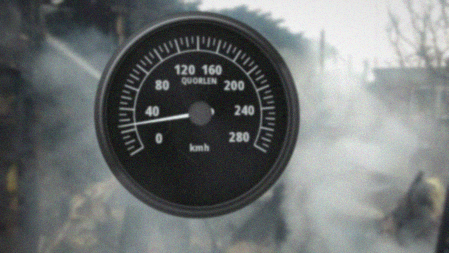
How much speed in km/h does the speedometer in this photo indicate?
25 km/h
